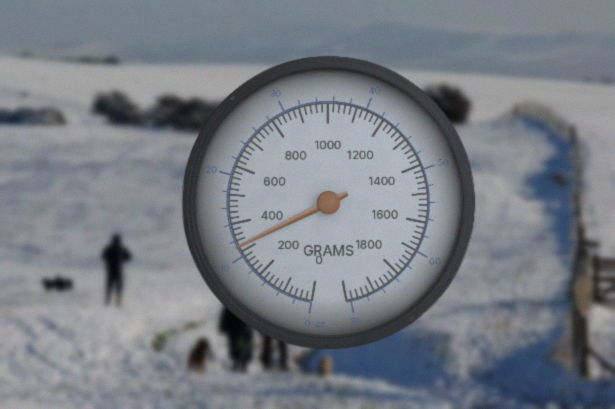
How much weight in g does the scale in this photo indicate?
320 g
